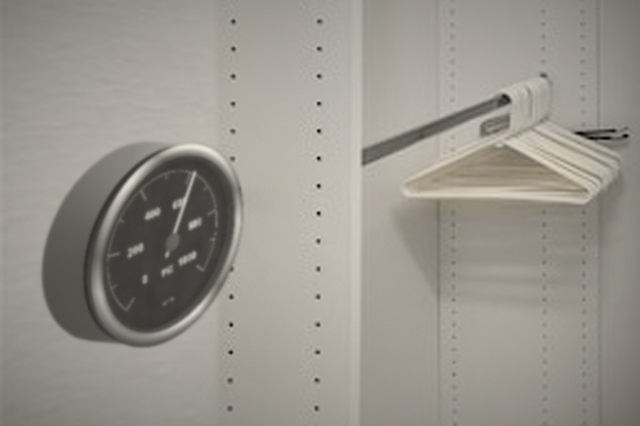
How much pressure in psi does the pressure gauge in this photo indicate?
600 psi
